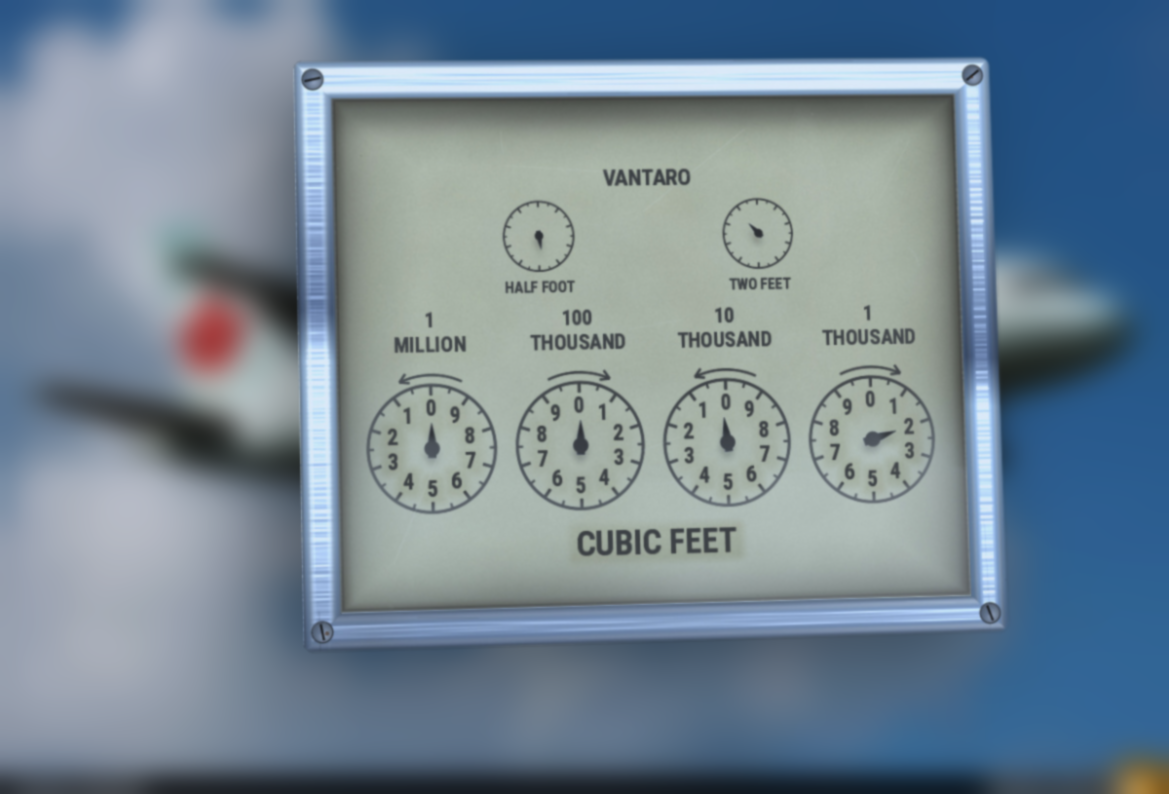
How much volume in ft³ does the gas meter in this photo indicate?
200 ft³
